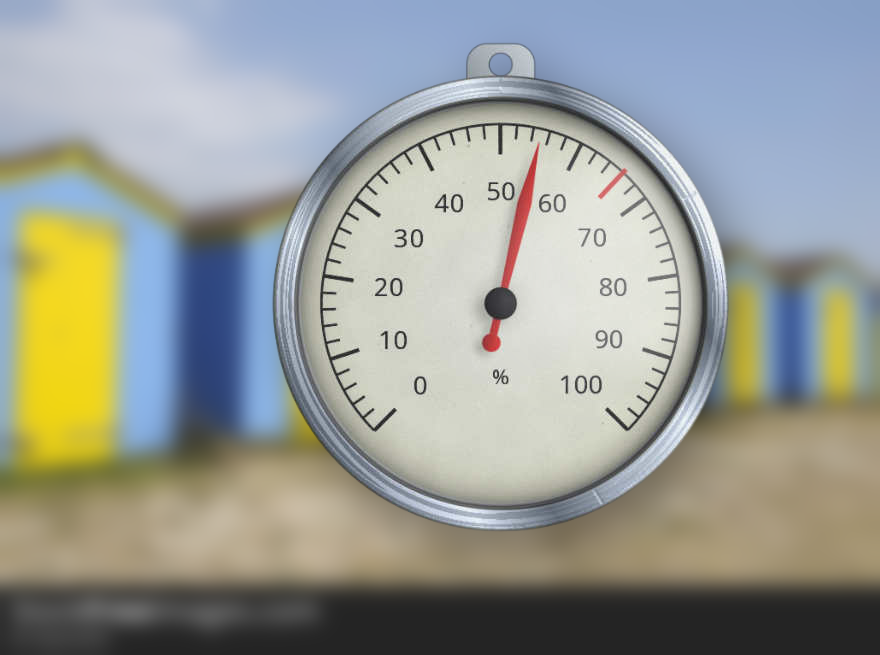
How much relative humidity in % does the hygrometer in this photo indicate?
55 %
